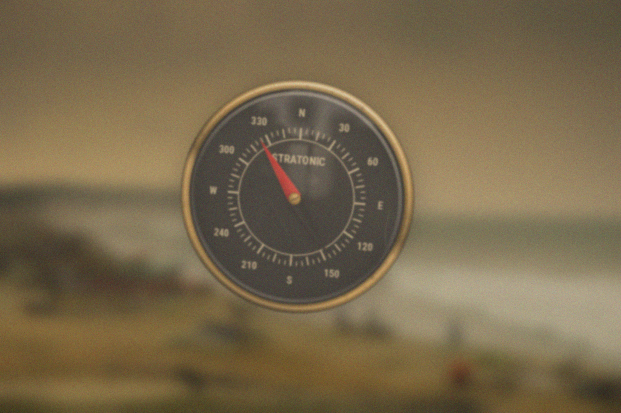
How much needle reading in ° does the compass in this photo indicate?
325 °
